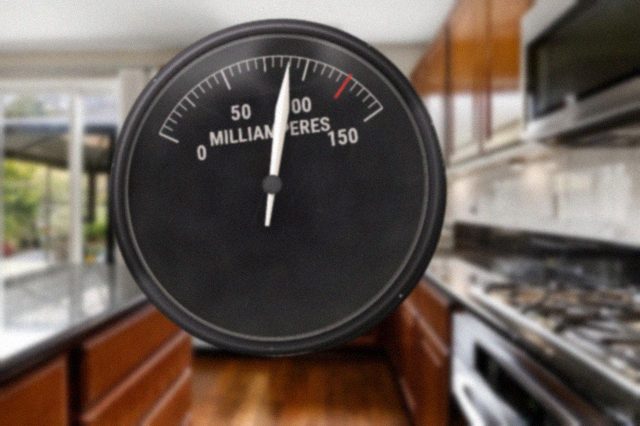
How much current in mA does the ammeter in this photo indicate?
90 mA
